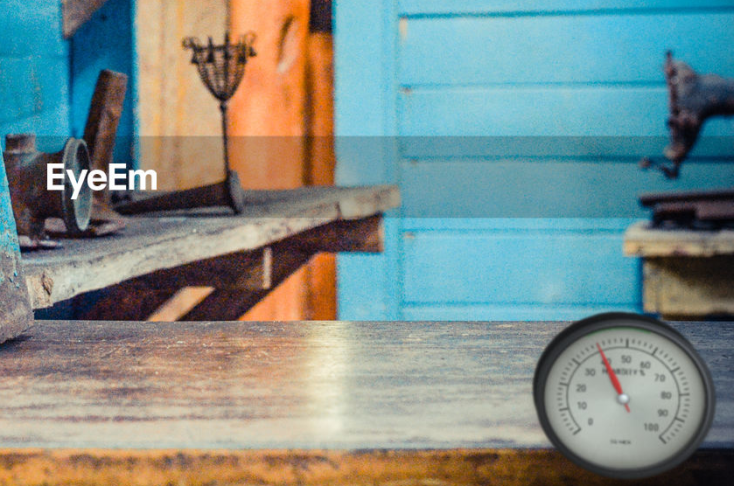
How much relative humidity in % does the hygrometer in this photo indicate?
40 %
